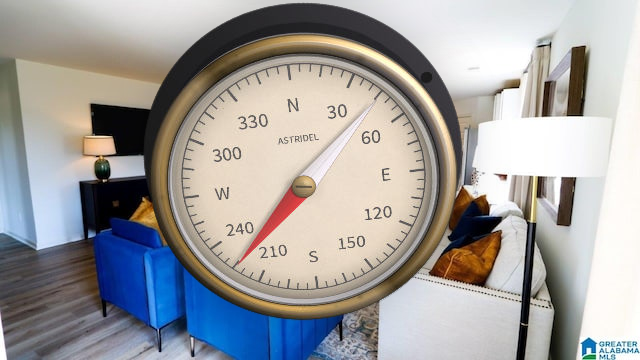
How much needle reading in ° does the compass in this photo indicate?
225 °
